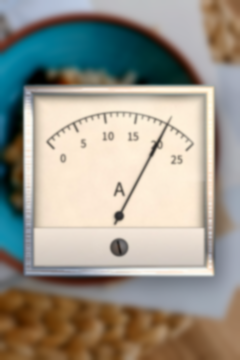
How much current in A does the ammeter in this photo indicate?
20 A
